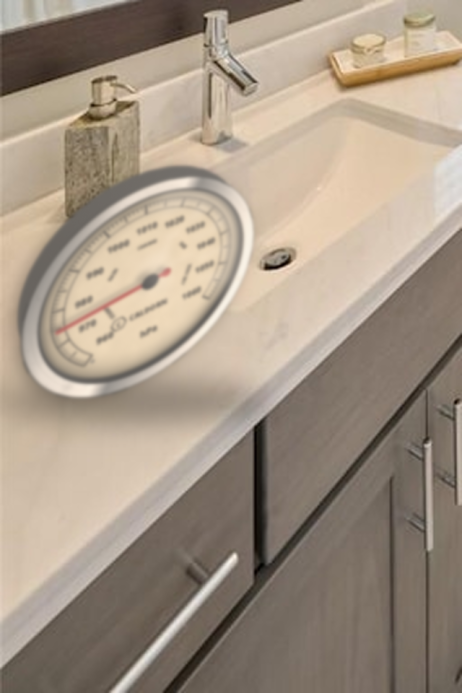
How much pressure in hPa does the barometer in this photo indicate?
975 hPa
